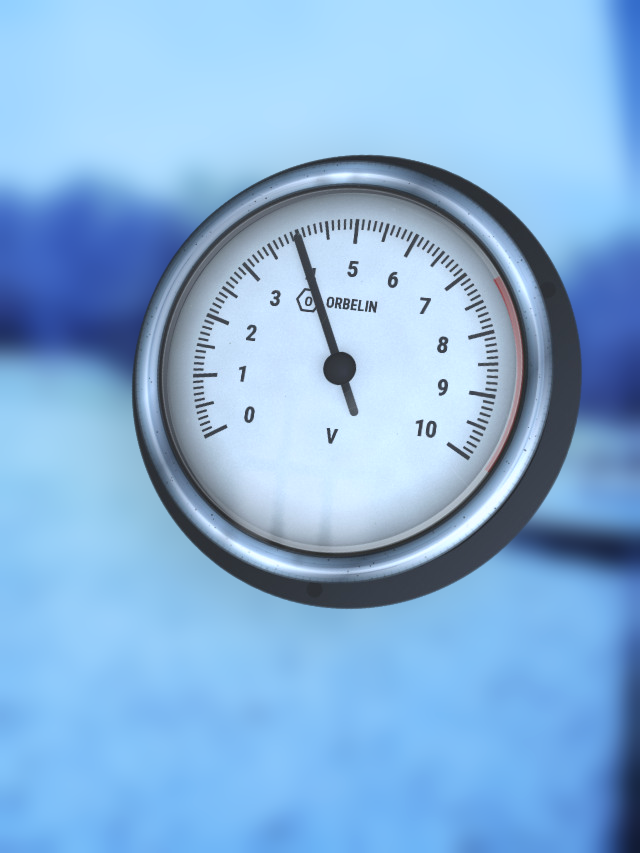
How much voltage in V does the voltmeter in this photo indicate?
4 V
